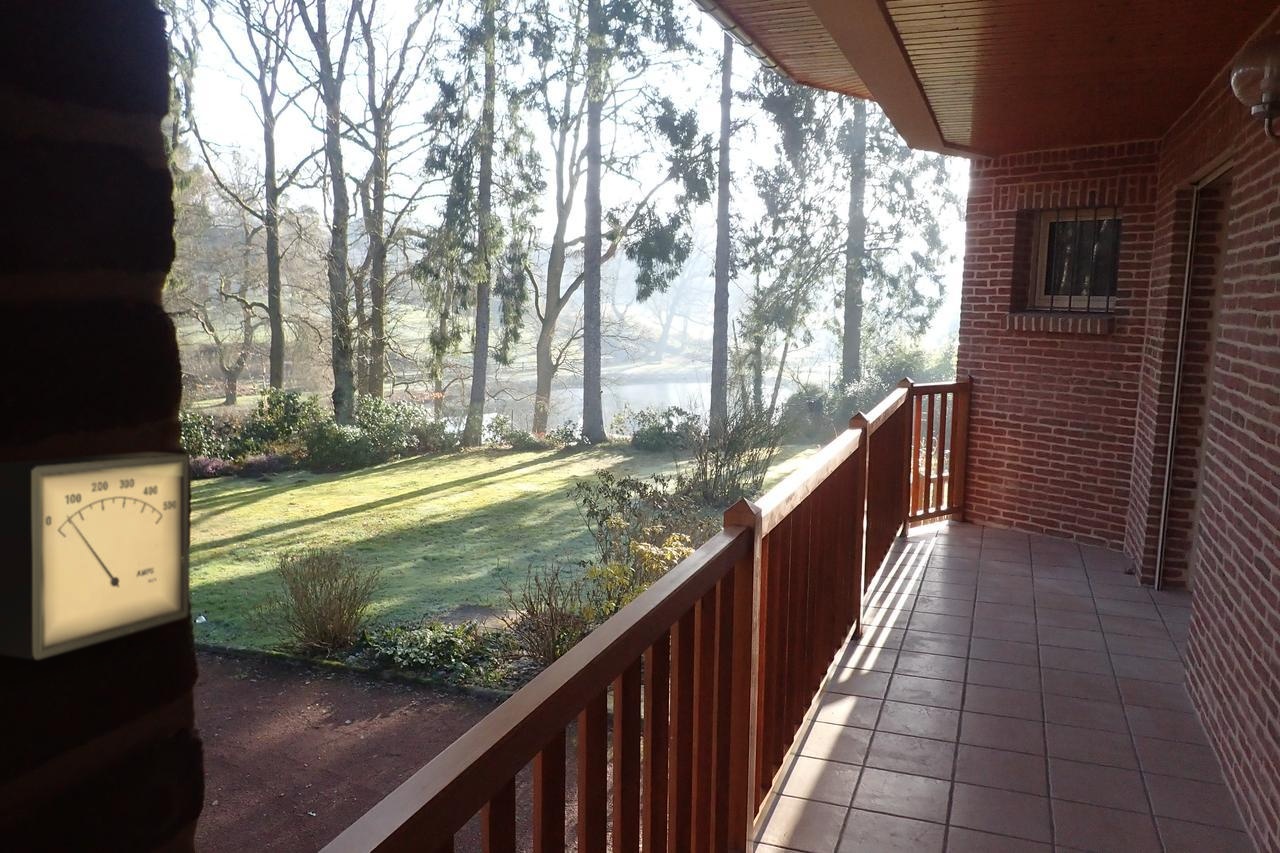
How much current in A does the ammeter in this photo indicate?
50 A
